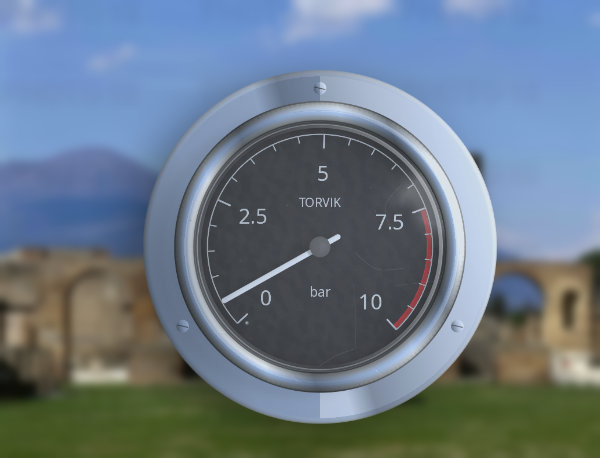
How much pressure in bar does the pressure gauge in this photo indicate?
0.5 bar
